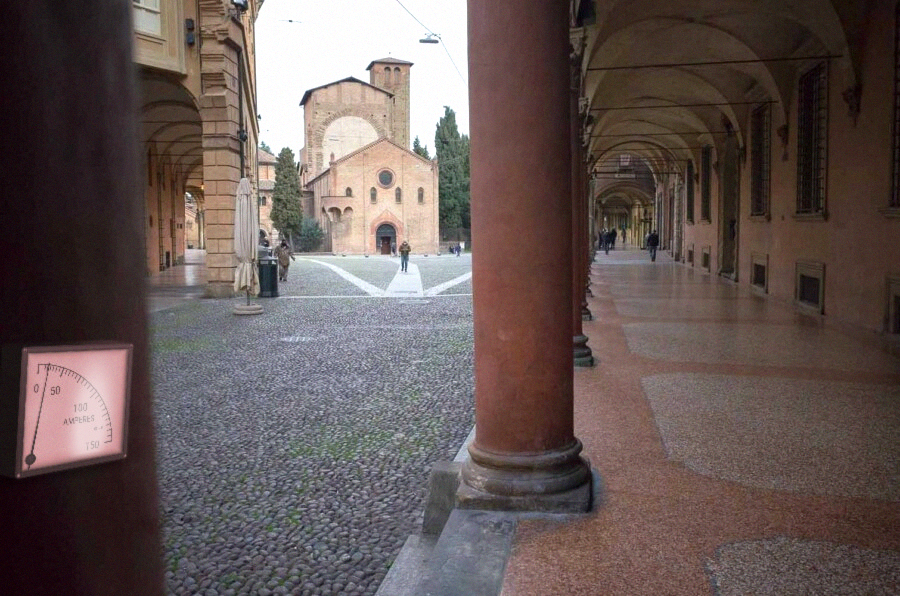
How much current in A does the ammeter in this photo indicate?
25 A
